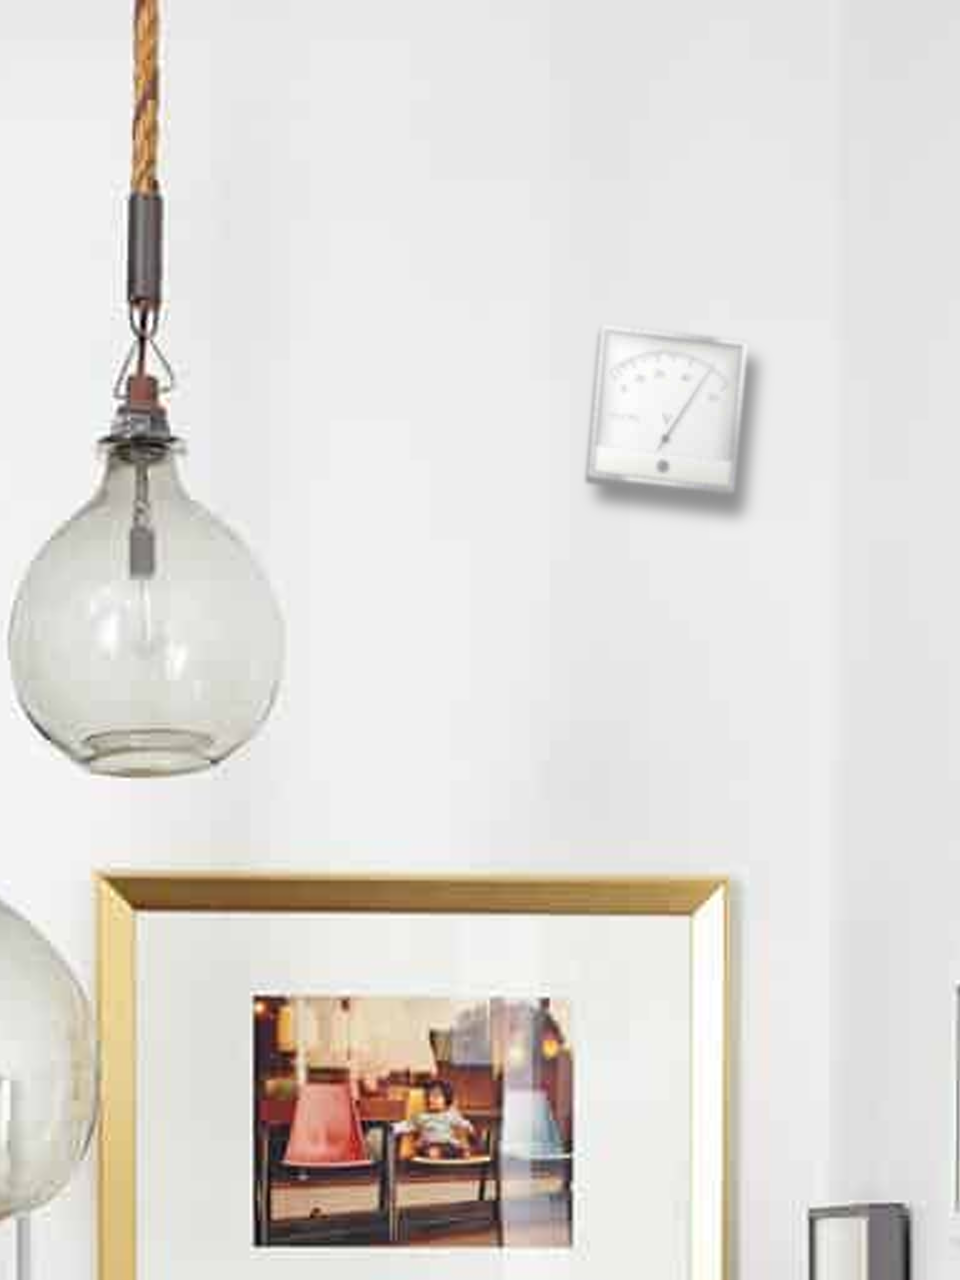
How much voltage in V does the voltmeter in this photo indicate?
45 V
